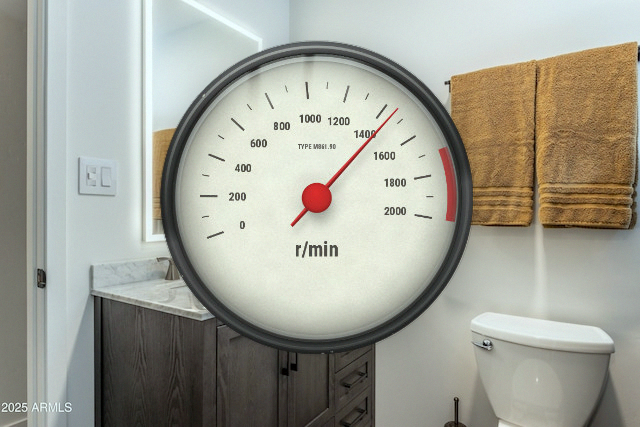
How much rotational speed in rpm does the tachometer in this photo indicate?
1450 rpm
